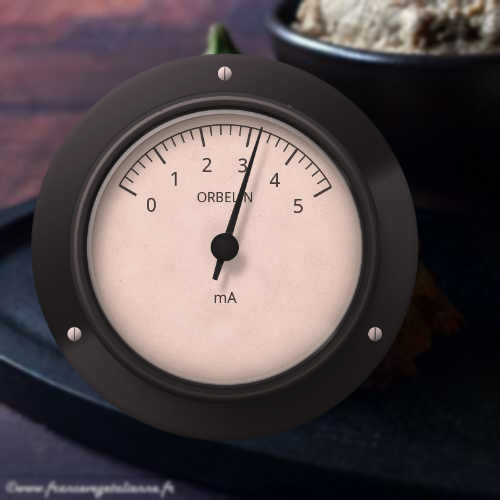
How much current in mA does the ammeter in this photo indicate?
3.2 mA
